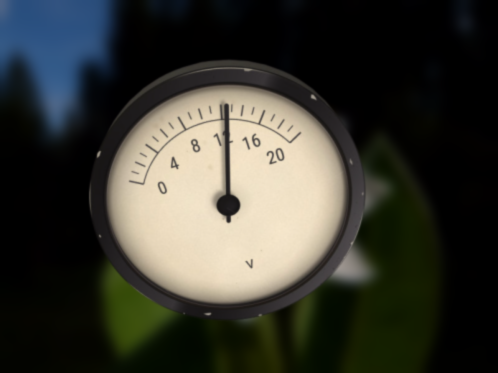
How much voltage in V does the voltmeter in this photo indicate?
12.5 V
